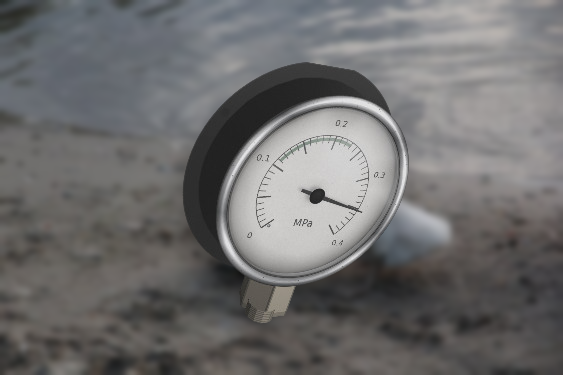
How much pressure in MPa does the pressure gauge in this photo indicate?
0.35 MPa
